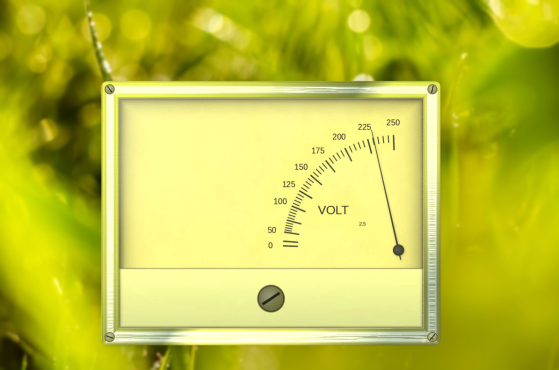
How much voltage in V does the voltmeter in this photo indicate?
230 V
